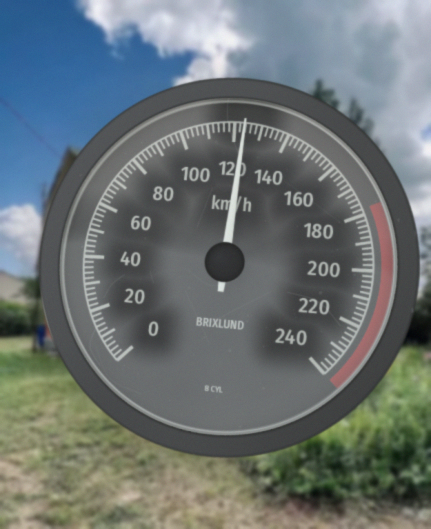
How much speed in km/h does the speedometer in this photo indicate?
124 km/h
